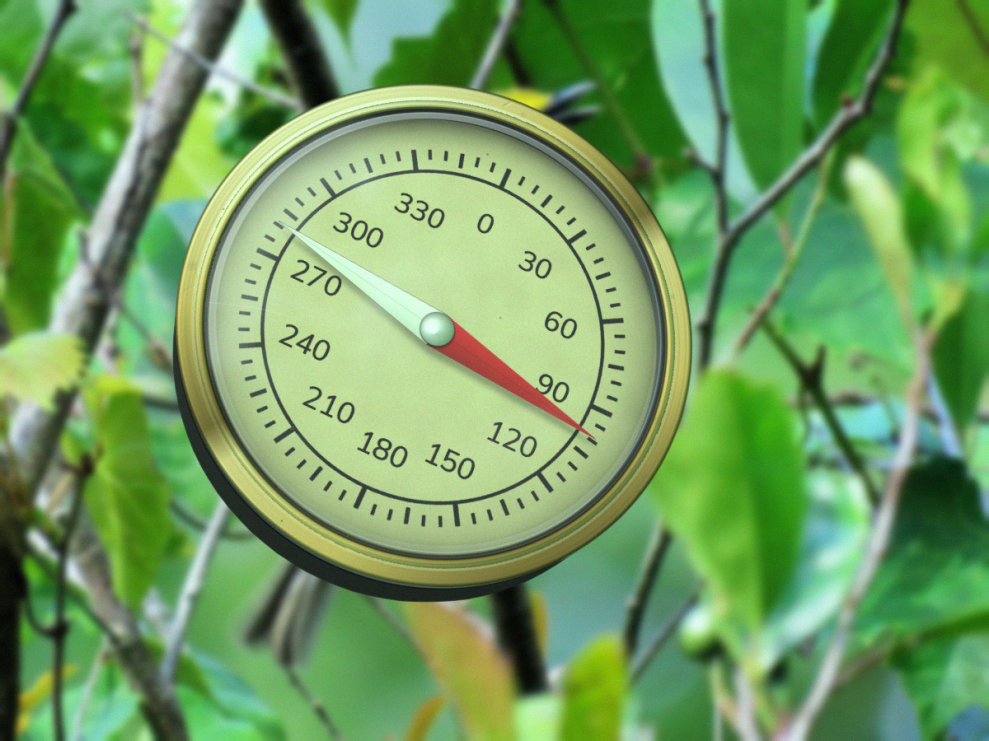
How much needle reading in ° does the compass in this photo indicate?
100 °
